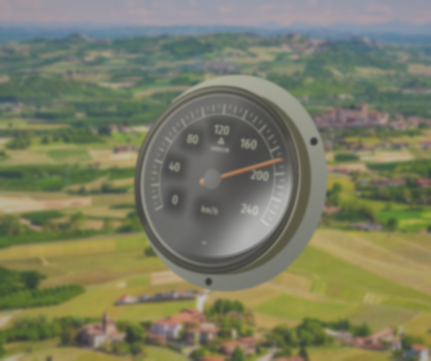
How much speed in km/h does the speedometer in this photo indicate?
190 km/h
